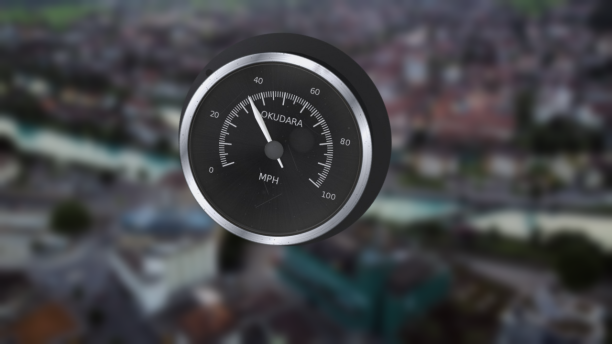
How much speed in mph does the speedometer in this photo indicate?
35 mph
